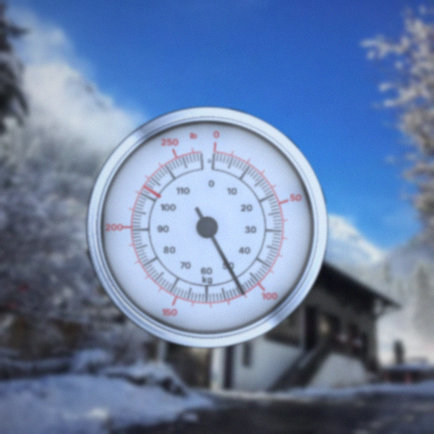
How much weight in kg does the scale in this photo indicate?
50 kg
